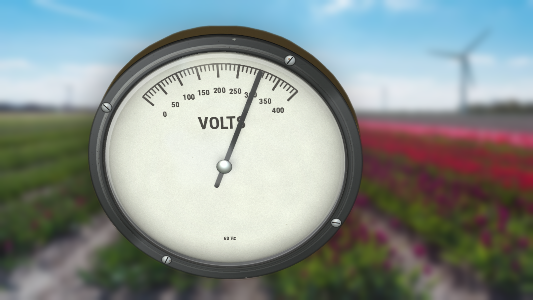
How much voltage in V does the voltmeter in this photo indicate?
300 V
